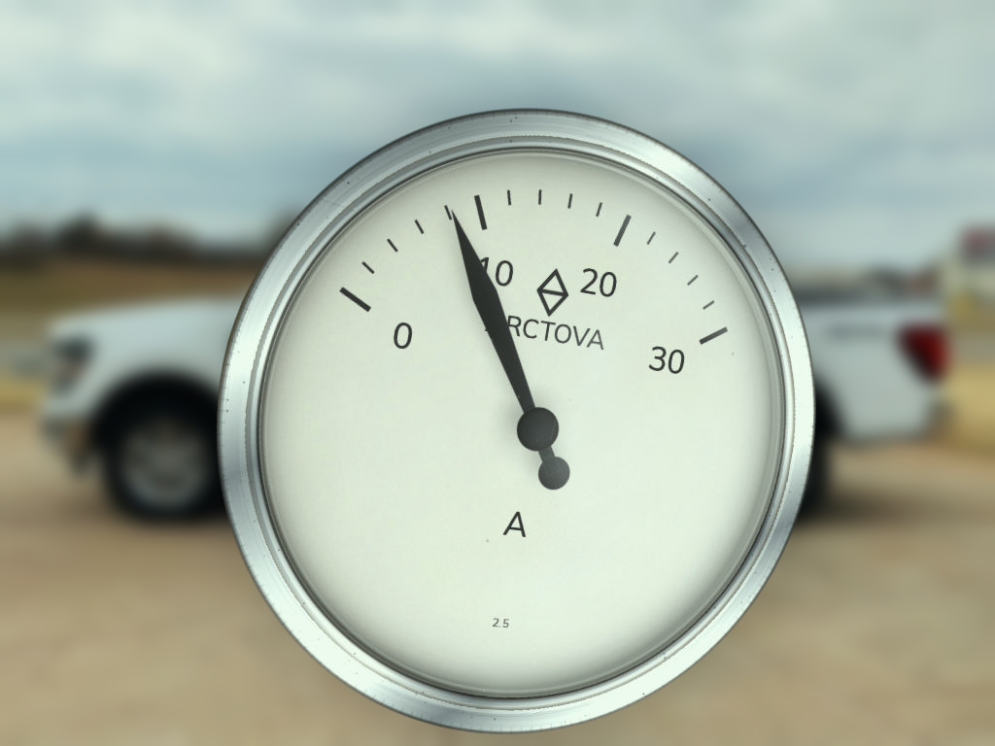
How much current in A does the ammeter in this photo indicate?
8 A
